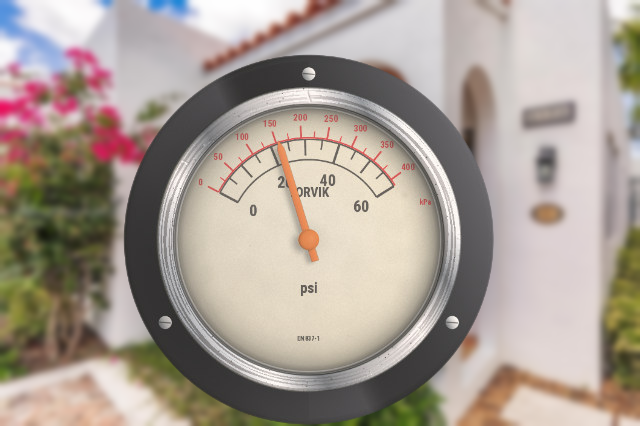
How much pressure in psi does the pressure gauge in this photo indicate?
22.5 psi
